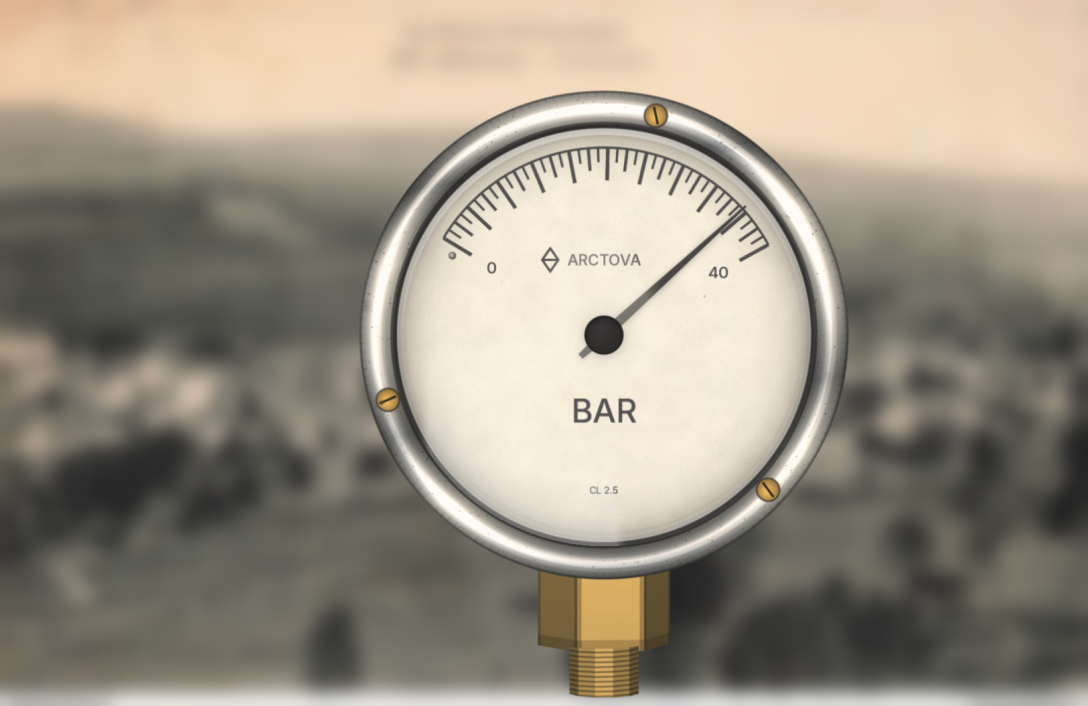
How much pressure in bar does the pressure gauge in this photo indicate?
35.5 bar
